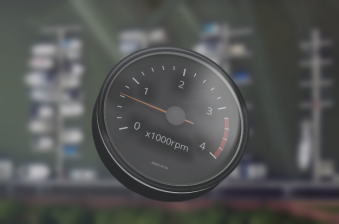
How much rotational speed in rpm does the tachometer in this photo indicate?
600 rpm
